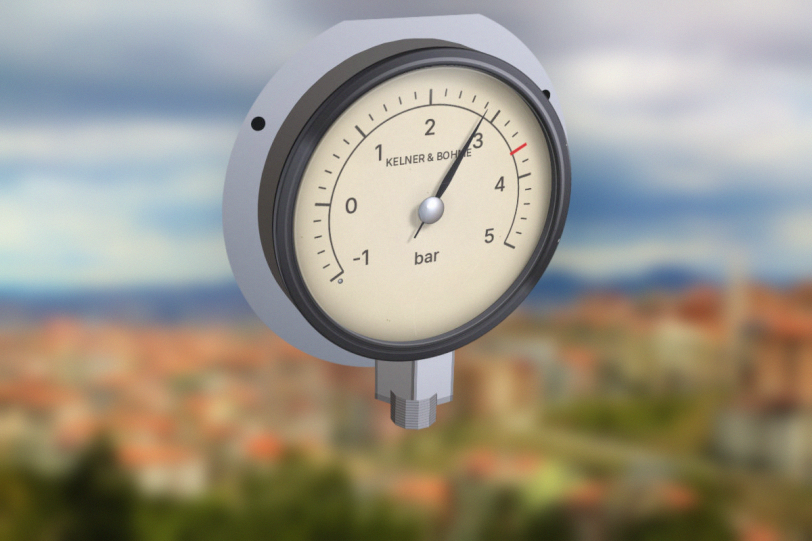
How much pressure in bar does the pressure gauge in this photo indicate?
2.8 bar
